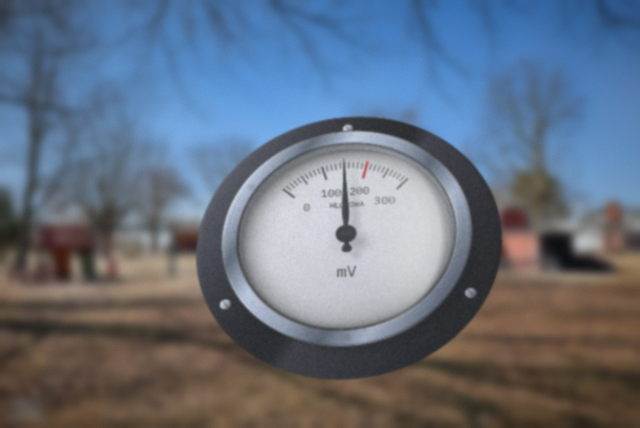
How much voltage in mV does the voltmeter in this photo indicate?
150 mV
